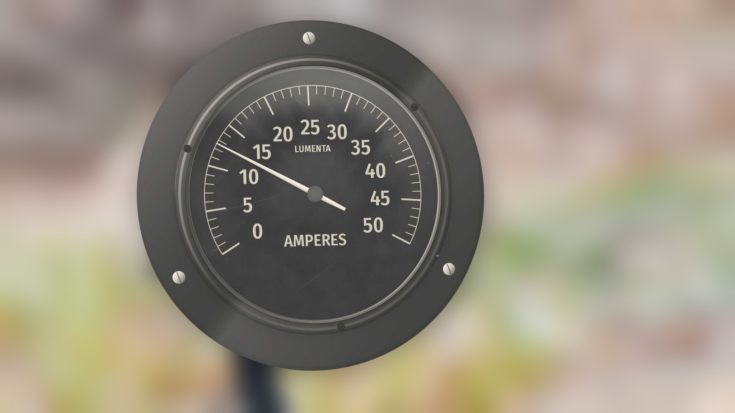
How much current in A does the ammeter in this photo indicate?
12.5 A
